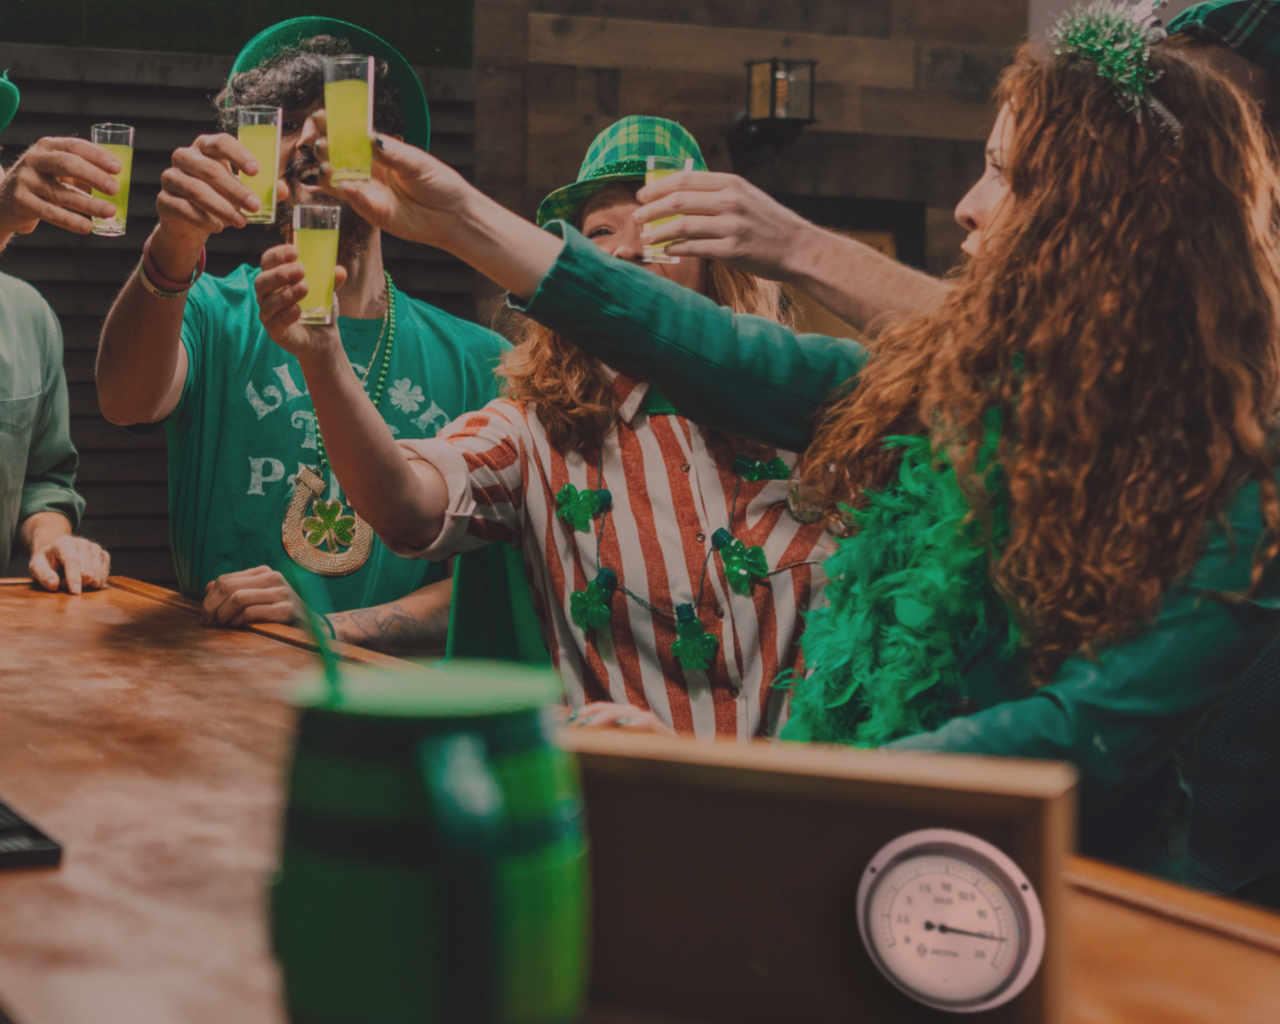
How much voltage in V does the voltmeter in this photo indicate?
17.5 V
